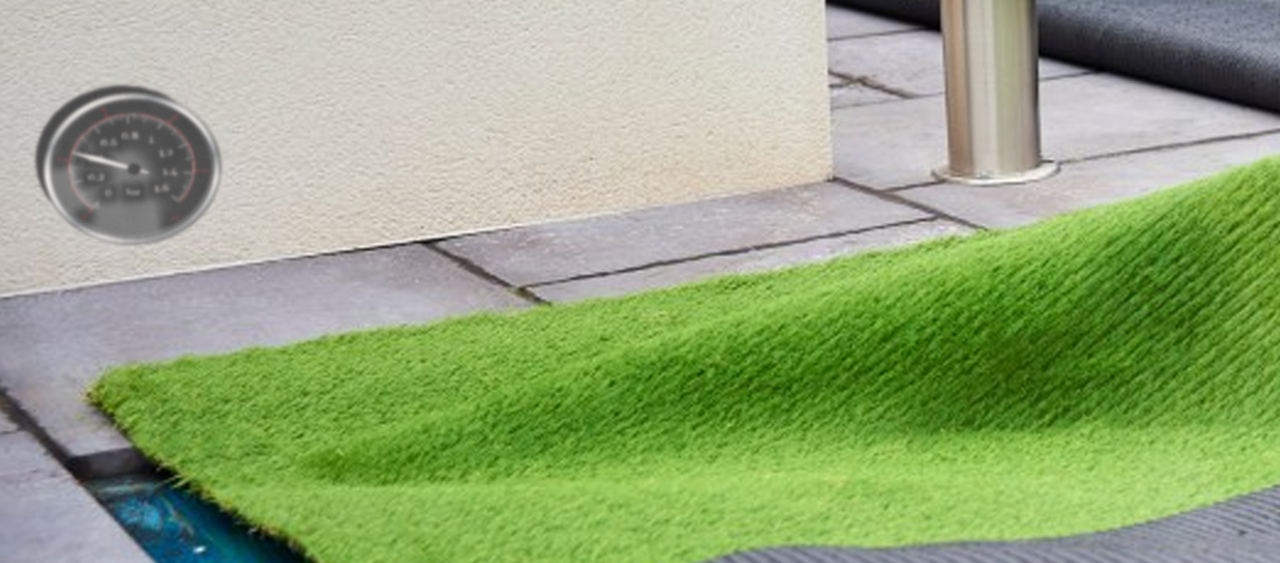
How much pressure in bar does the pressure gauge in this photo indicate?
0.4 bar
